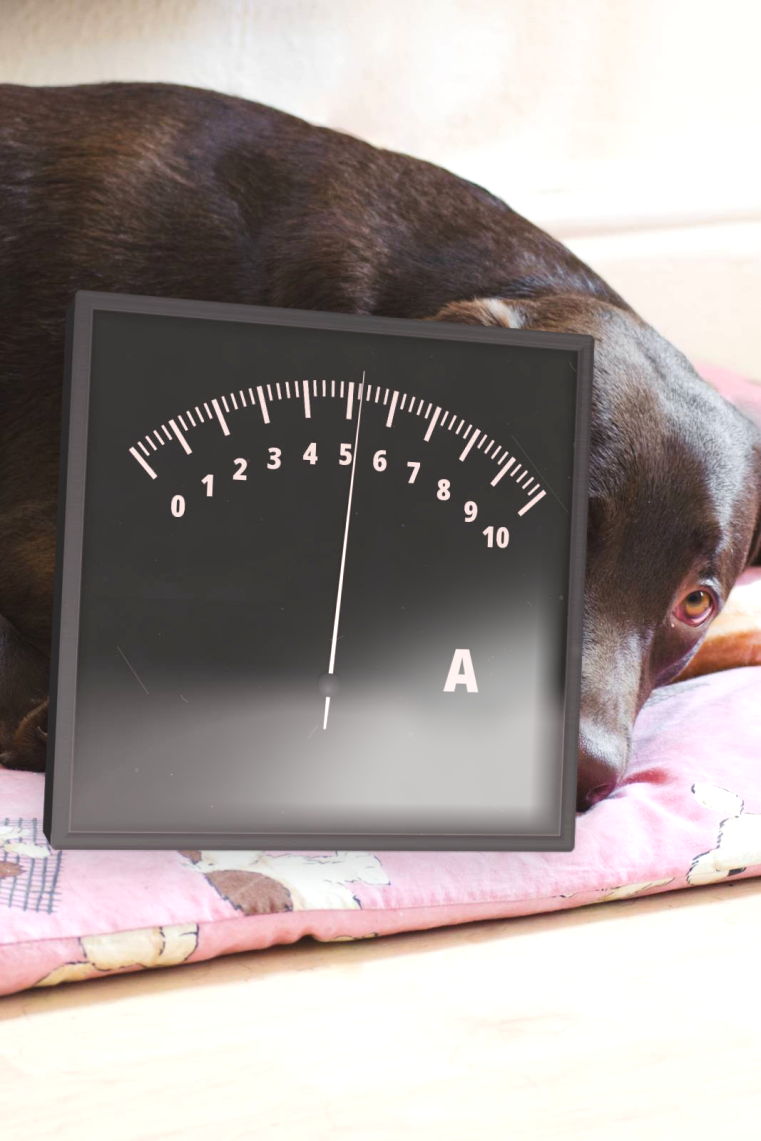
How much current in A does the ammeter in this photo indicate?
5.2 A
